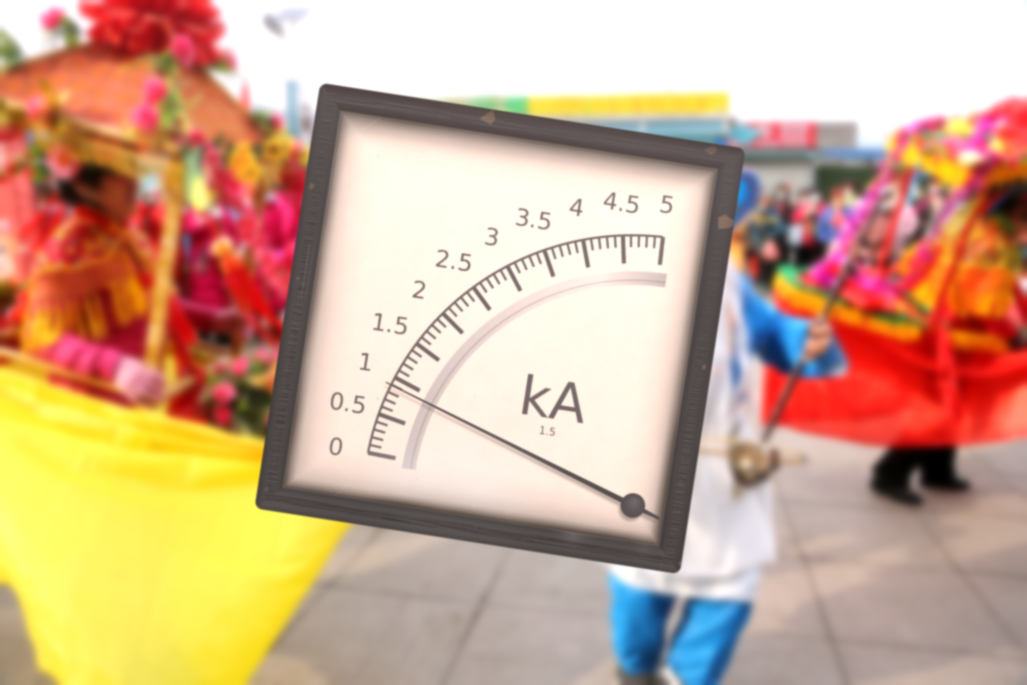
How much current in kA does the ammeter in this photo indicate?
0.9 kA
